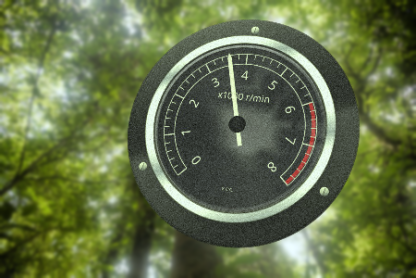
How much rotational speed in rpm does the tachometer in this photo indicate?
3600 rpm
